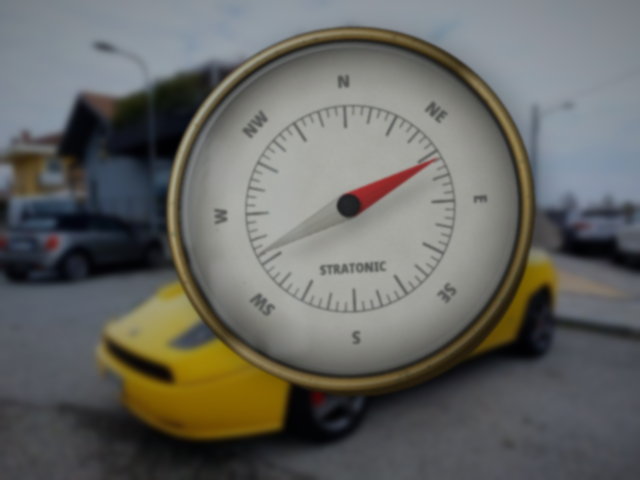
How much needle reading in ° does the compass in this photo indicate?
65 °
